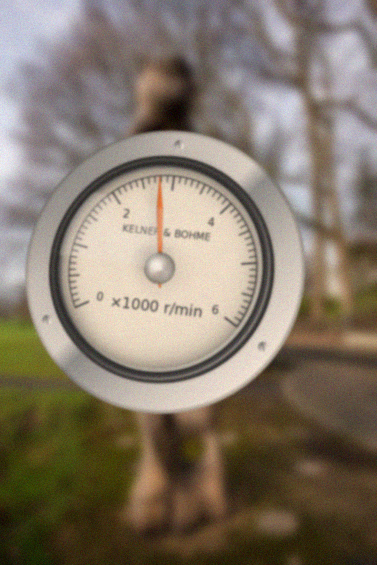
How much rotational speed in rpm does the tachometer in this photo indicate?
2800 rpm
